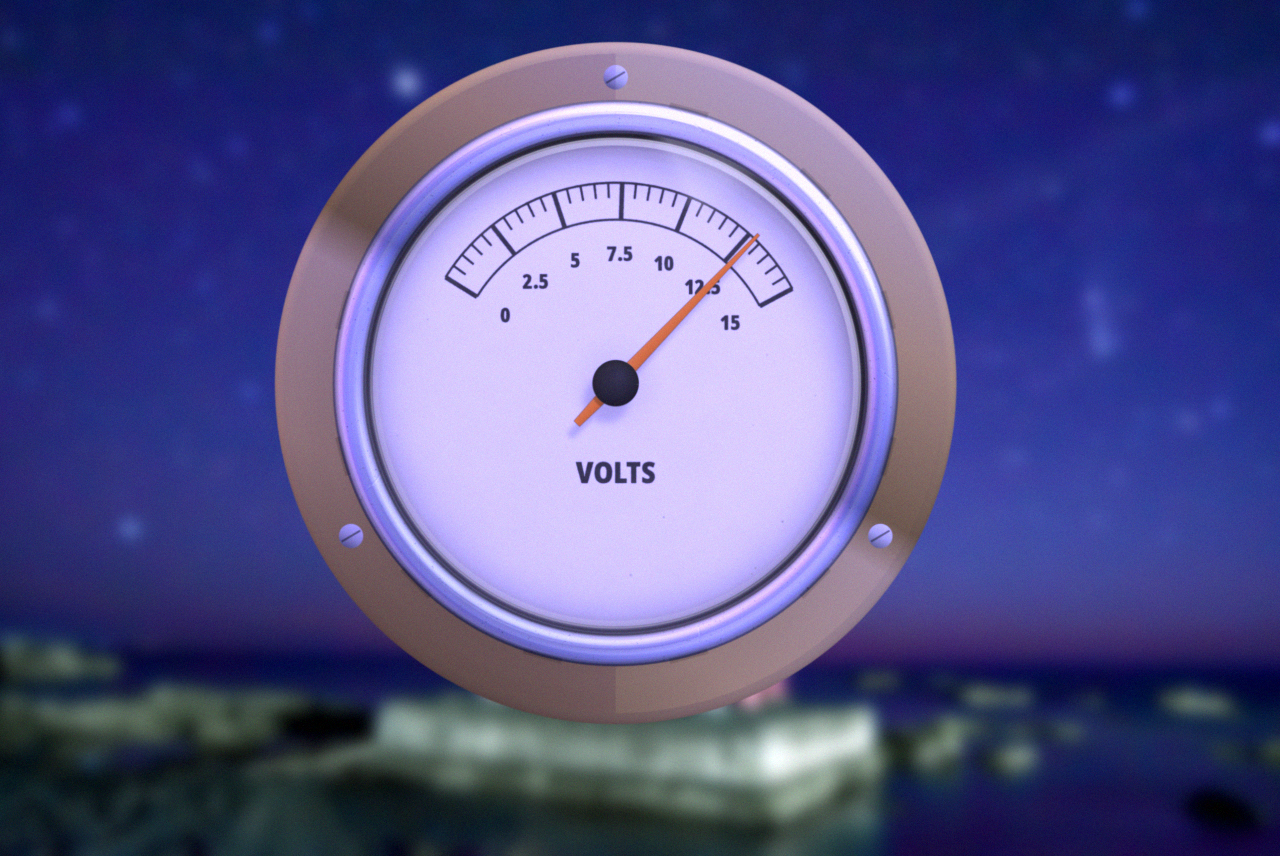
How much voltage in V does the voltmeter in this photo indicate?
12.75 V
